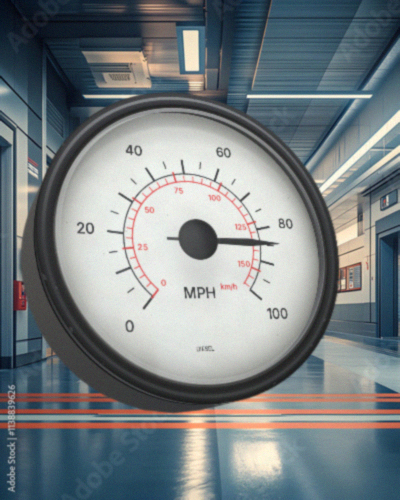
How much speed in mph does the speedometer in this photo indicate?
85 mph
